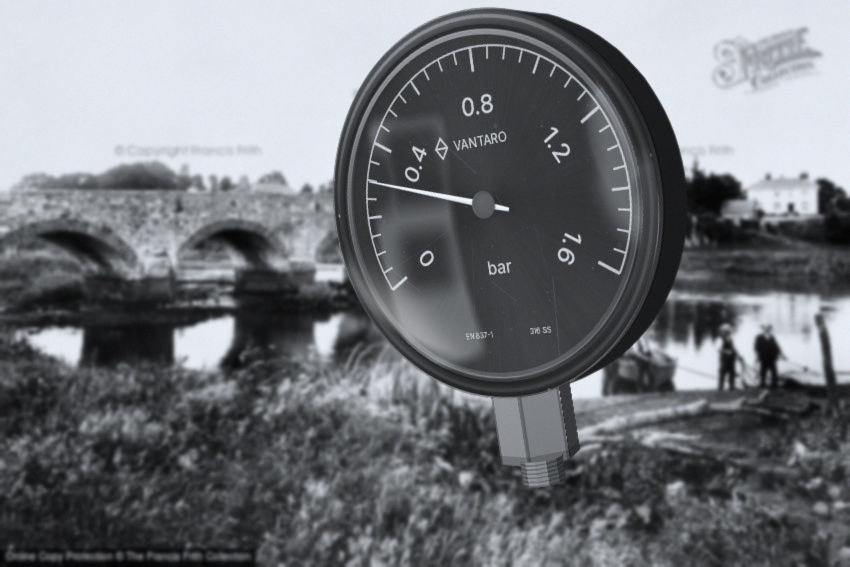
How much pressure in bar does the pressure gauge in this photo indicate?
0.3 bar
